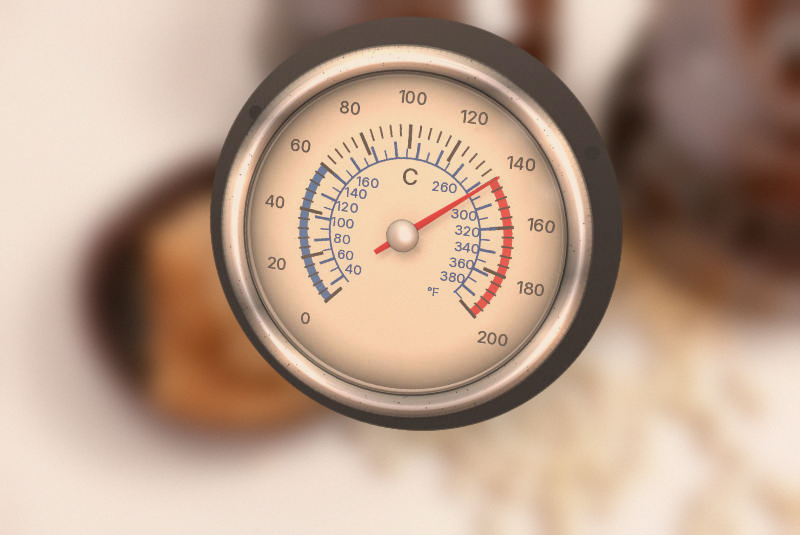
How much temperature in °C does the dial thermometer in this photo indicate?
140 °C
